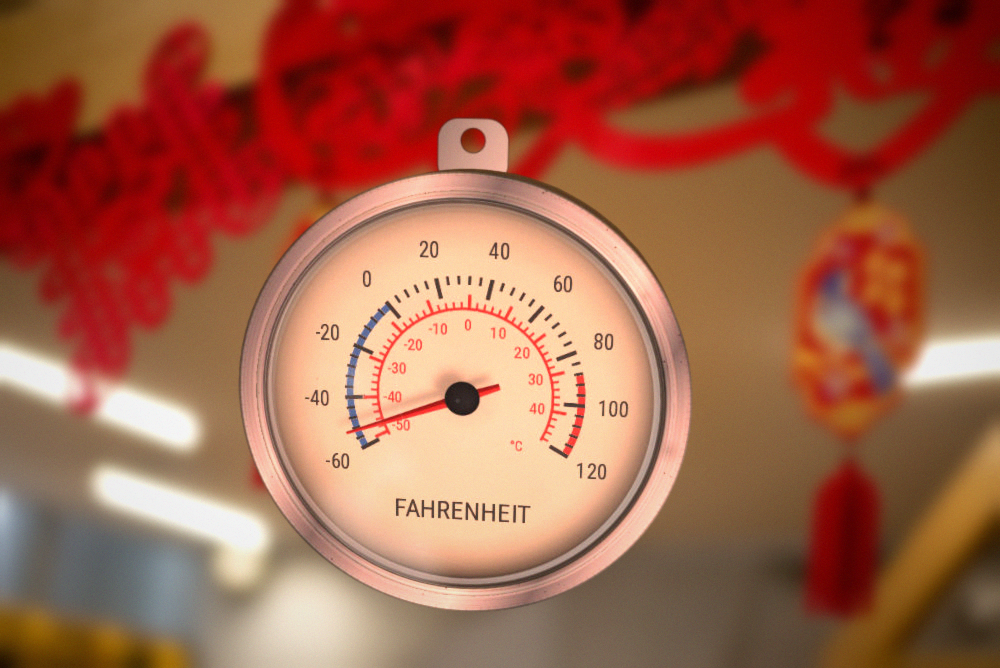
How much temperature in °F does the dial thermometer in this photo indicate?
-52 °F
